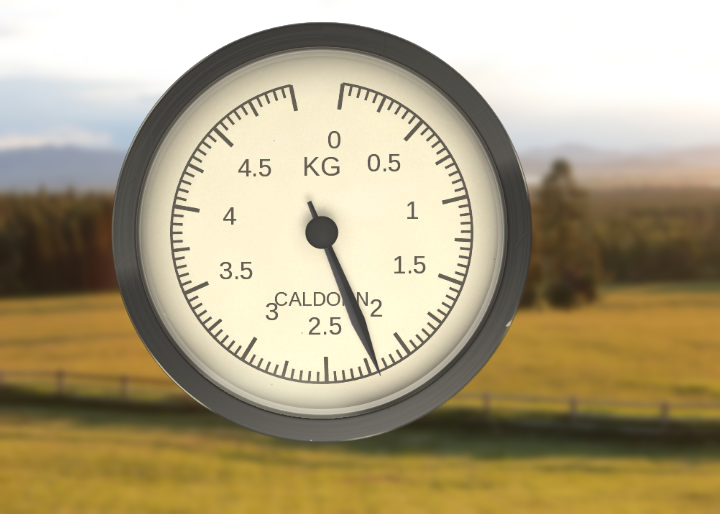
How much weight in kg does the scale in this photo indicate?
2.2 kg
